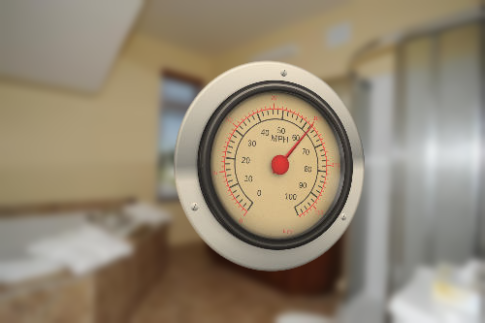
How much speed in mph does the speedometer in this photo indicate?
62 mph
